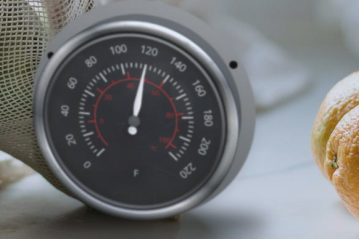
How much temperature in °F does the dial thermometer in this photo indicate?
120 °F
